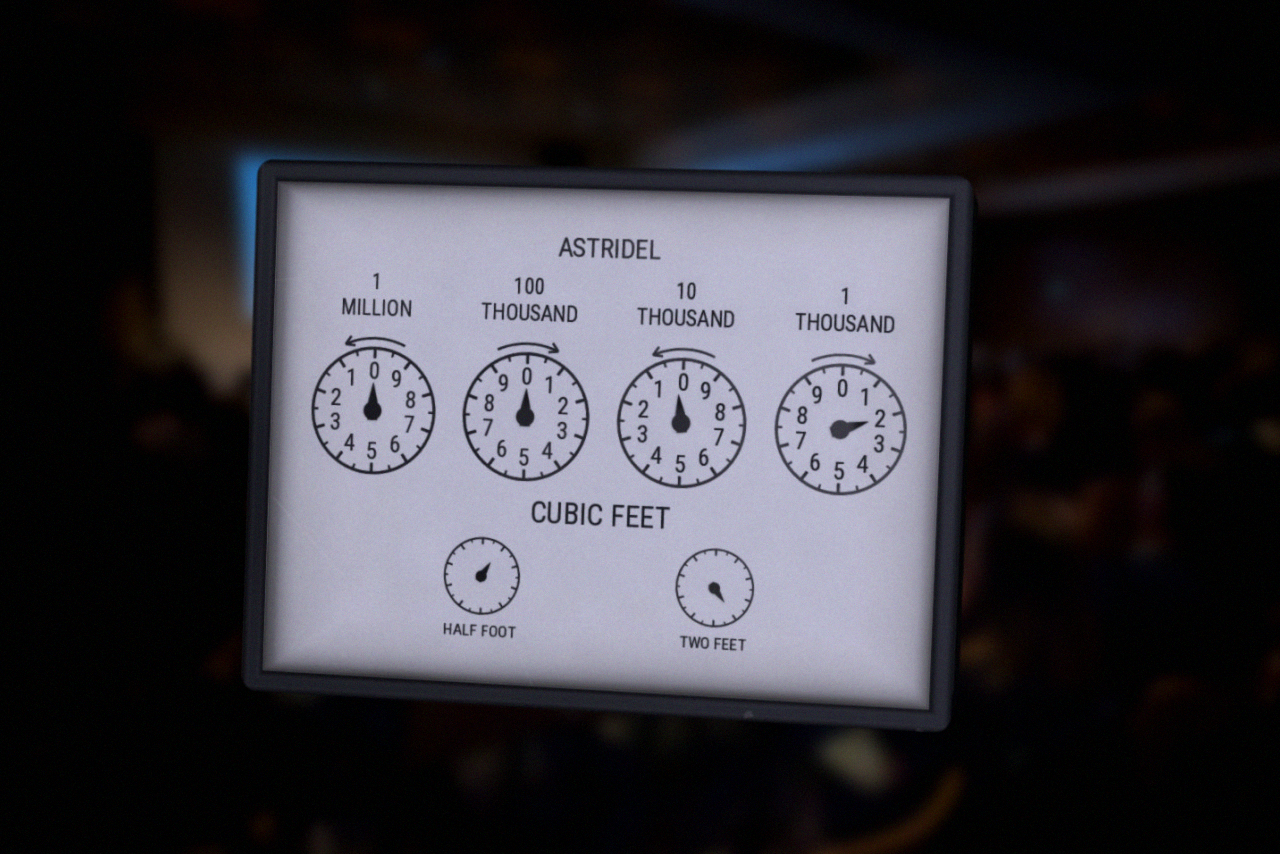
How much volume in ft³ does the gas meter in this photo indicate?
200 ft³
